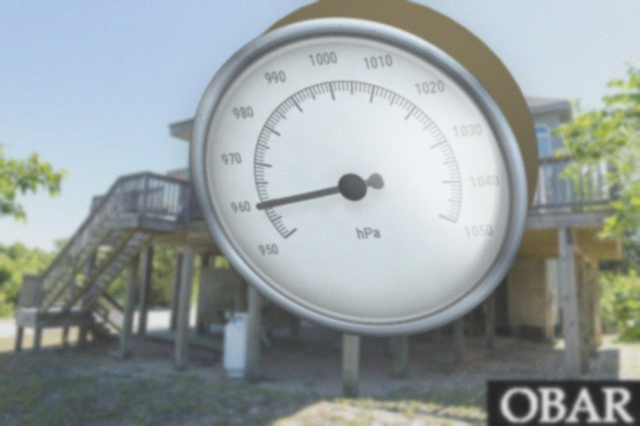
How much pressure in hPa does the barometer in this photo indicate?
960 hPa
